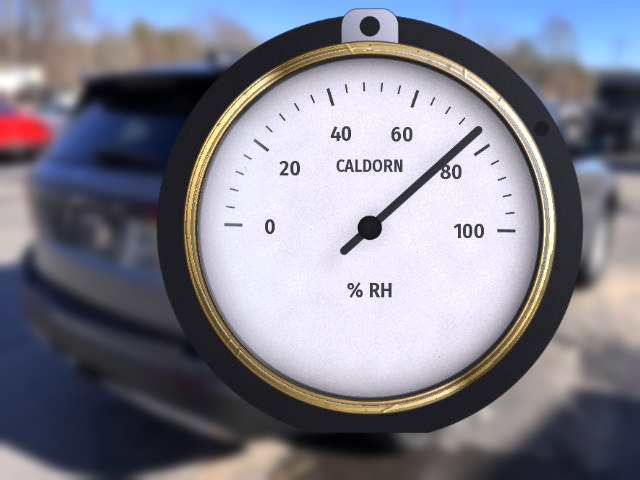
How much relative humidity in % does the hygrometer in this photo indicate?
76 %
